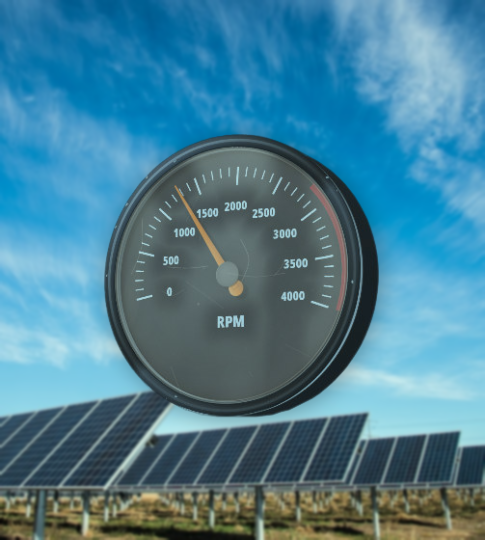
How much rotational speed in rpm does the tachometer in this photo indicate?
1300 rpm
